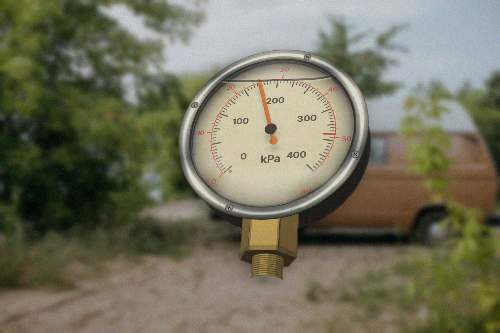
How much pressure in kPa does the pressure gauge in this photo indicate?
175 kPa
